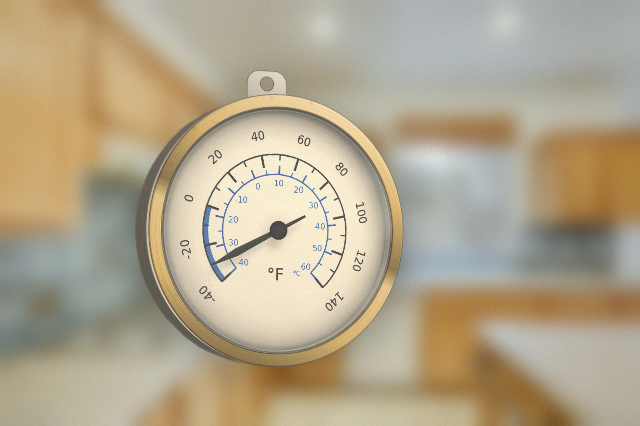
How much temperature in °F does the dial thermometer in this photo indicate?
-30 °F
